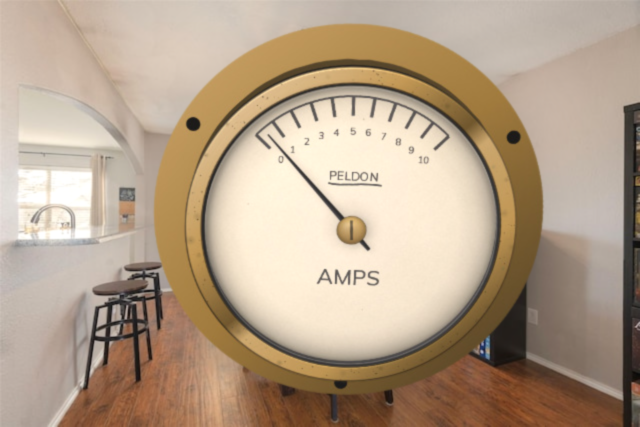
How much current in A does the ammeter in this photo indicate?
0.5 A
